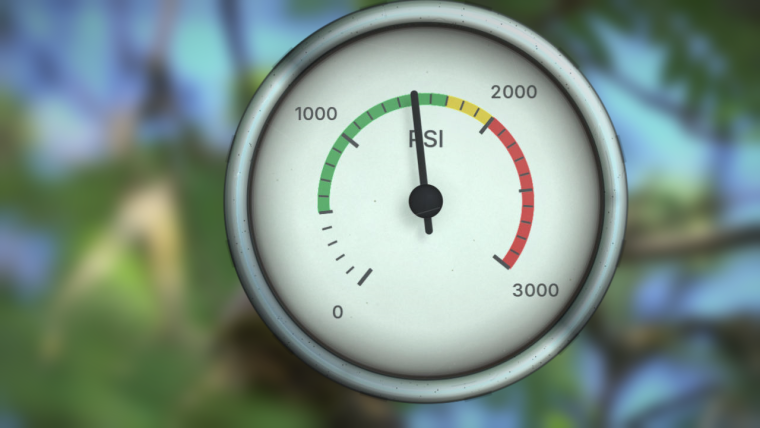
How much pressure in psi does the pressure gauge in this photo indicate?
1500 psi
